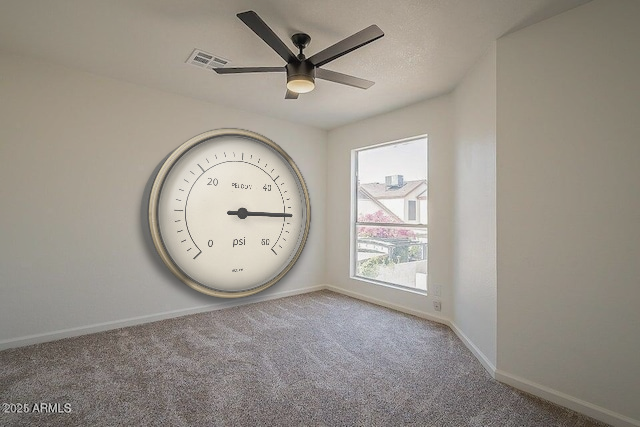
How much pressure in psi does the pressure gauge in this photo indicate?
50 psi
